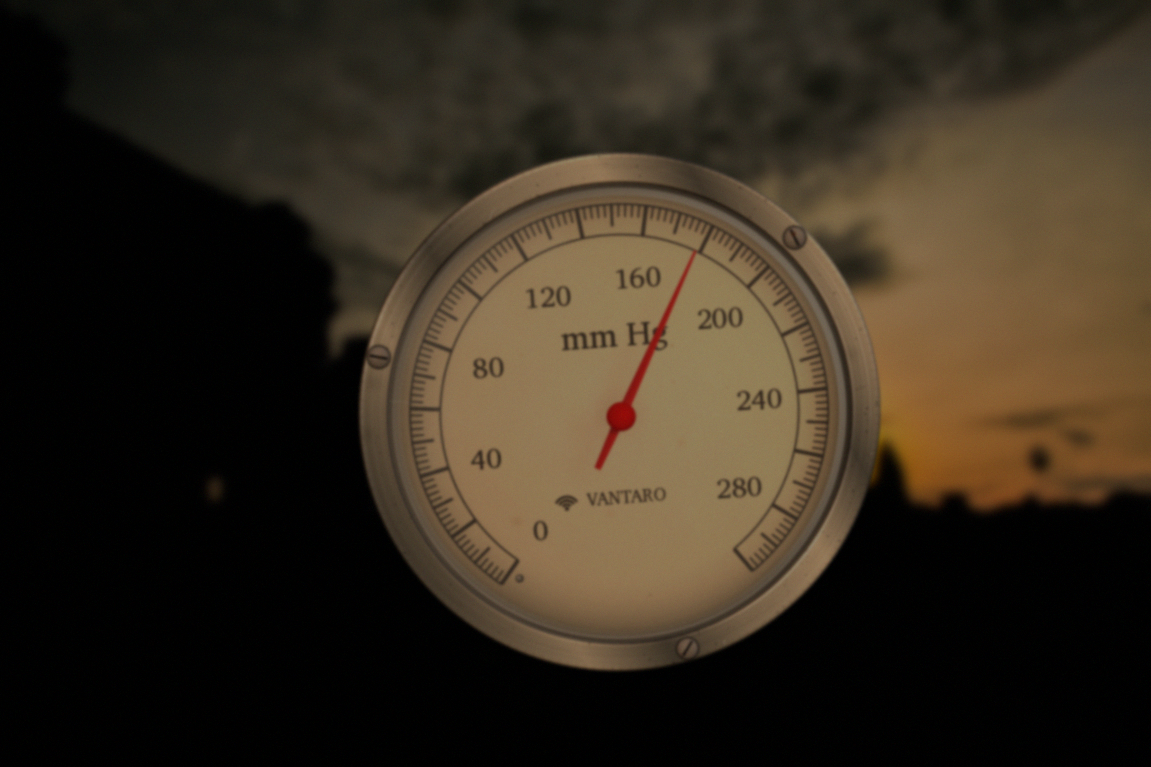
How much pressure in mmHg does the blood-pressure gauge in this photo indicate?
178 mmHg
